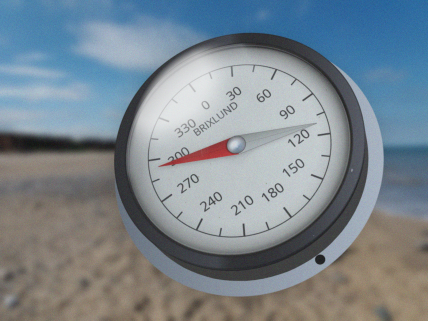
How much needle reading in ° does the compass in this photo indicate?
292.5 °
